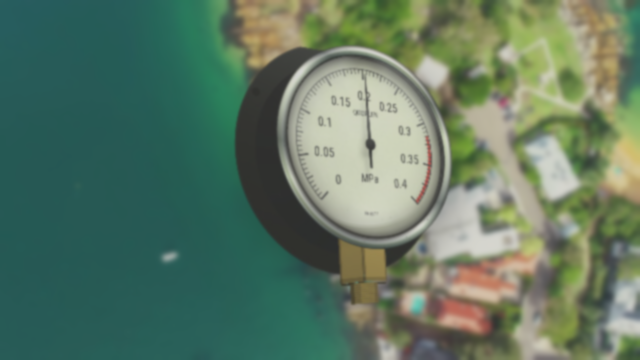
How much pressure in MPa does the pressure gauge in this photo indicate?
0.2 MPa
